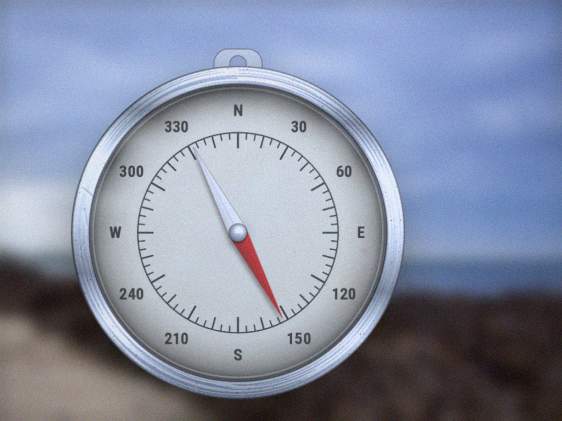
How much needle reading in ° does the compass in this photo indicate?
152.5 °
